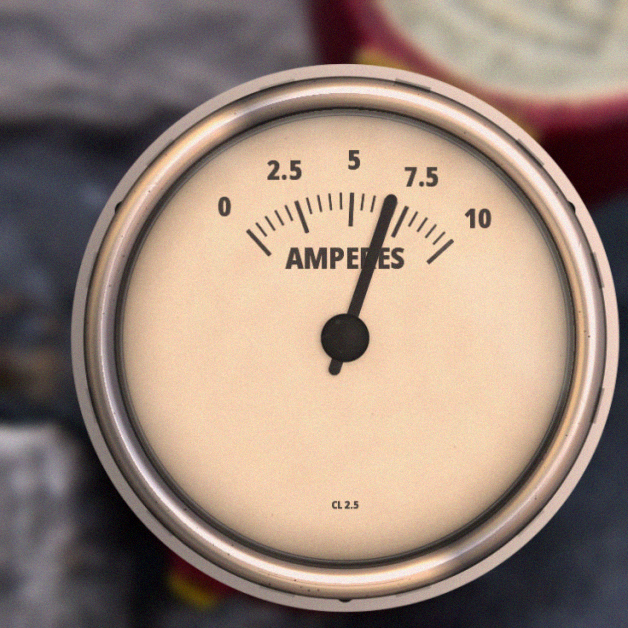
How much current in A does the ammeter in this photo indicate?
6.75 A
